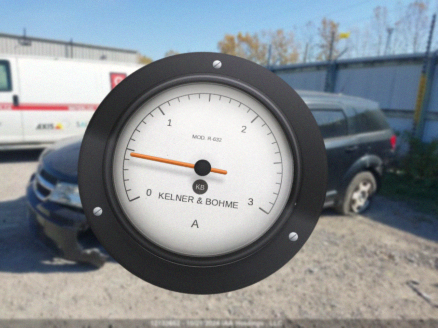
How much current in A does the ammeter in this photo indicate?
0.45 A
